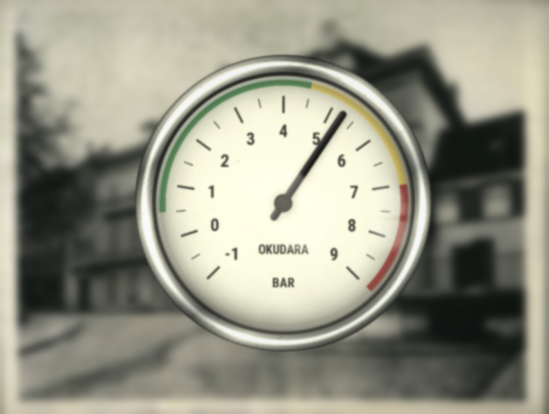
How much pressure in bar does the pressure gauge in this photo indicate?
5.25 bar
